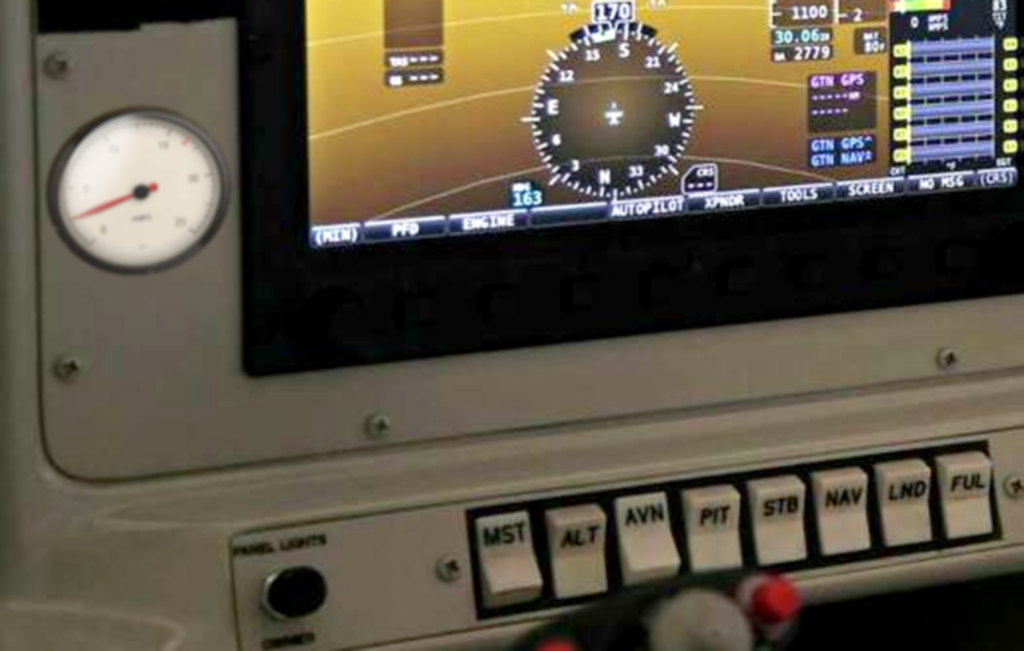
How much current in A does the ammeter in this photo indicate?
2.5 A
